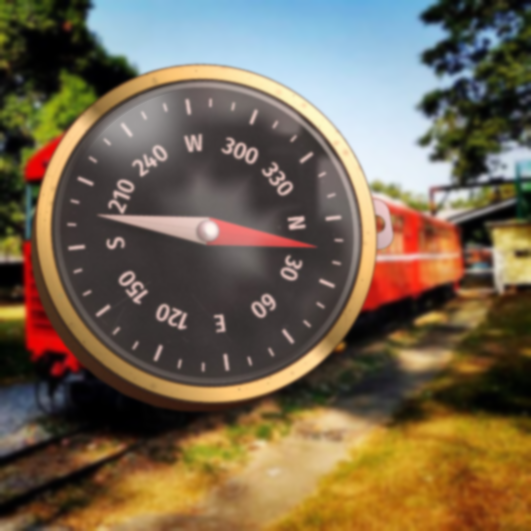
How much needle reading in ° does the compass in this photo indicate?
15 °
